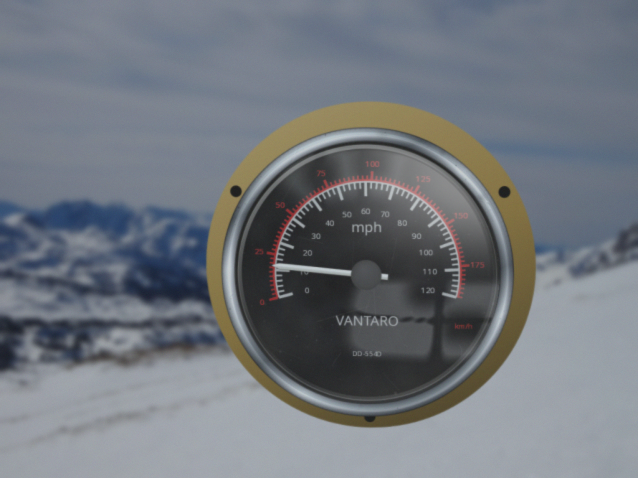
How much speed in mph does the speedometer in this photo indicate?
12 mph
